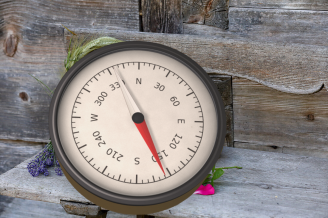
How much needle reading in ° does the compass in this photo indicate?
155 °
